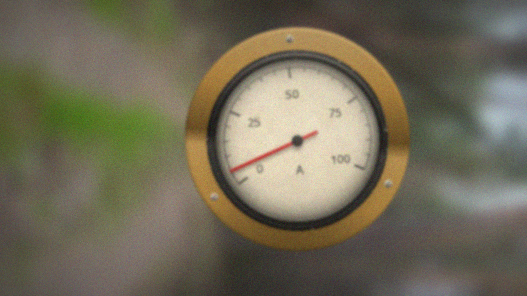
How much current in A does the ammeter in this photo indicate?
5 A
